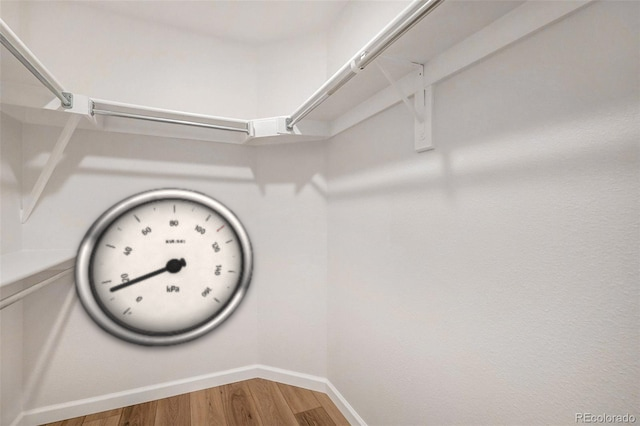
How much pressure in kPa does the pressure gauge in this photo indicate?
15 kPa
